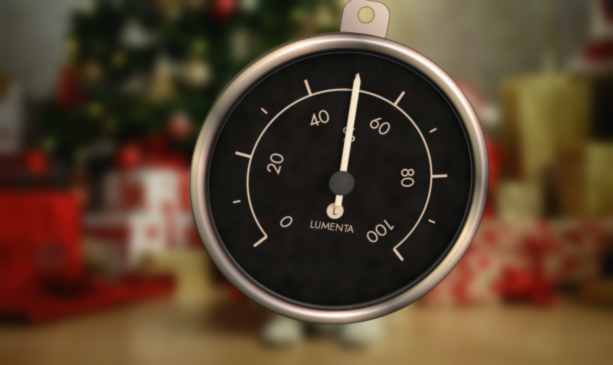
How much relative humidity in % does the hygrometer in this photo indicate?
50 %
